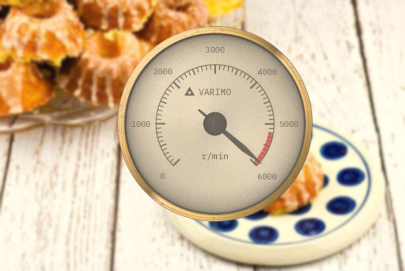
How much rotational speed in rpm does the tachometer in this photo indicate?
5900 rpm
